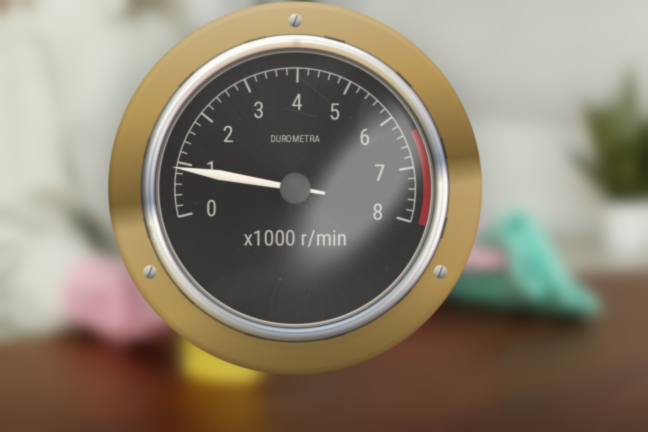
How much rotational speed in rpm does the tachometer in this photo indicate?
900 rpm
